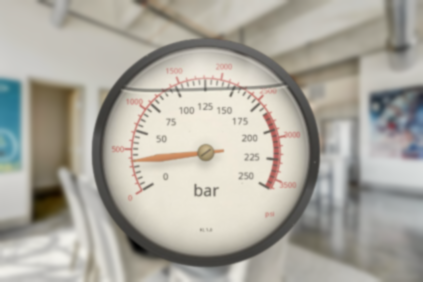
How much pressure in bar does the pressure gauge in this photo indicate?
25 bar
